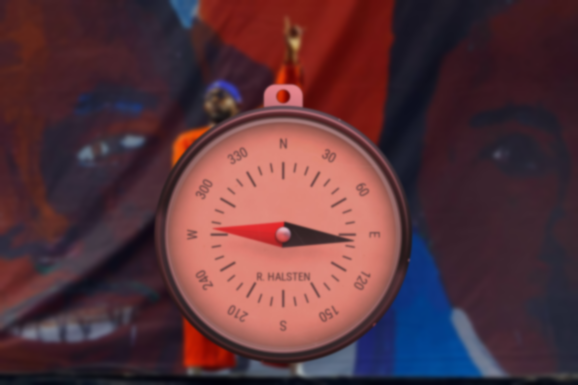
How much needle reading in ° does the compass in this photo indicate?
275 °
